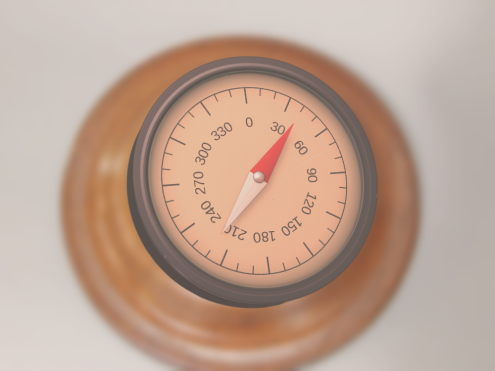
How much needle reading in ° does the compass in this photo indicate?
40 °
